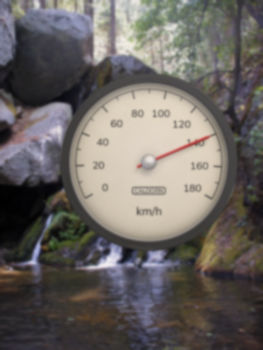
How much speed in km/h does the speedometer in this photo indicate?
140 km/h
